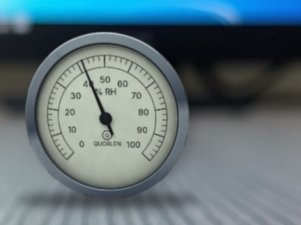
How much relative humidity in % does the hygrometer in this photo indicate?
42 %
